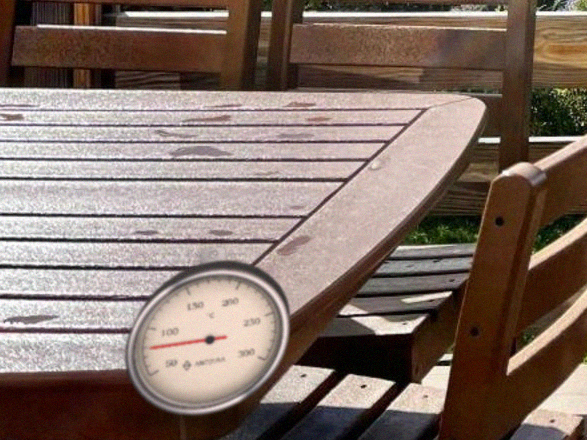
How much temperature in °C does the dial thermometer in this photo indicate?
80 °C
